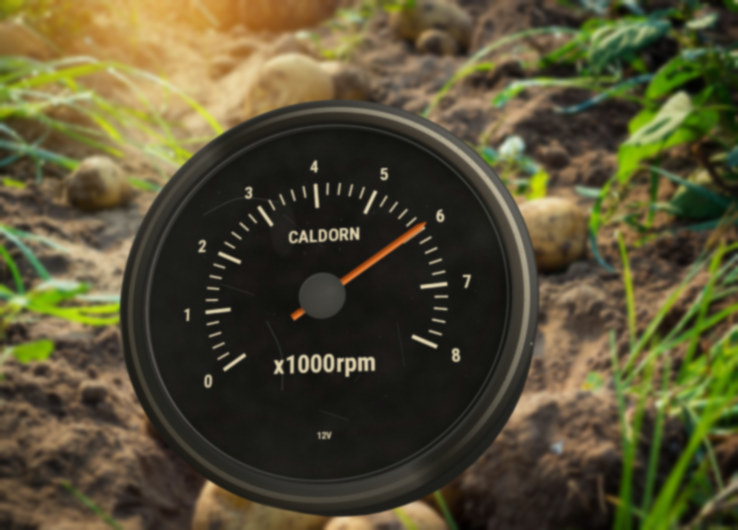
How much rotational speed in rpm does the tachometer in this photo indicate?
6000 rpm
